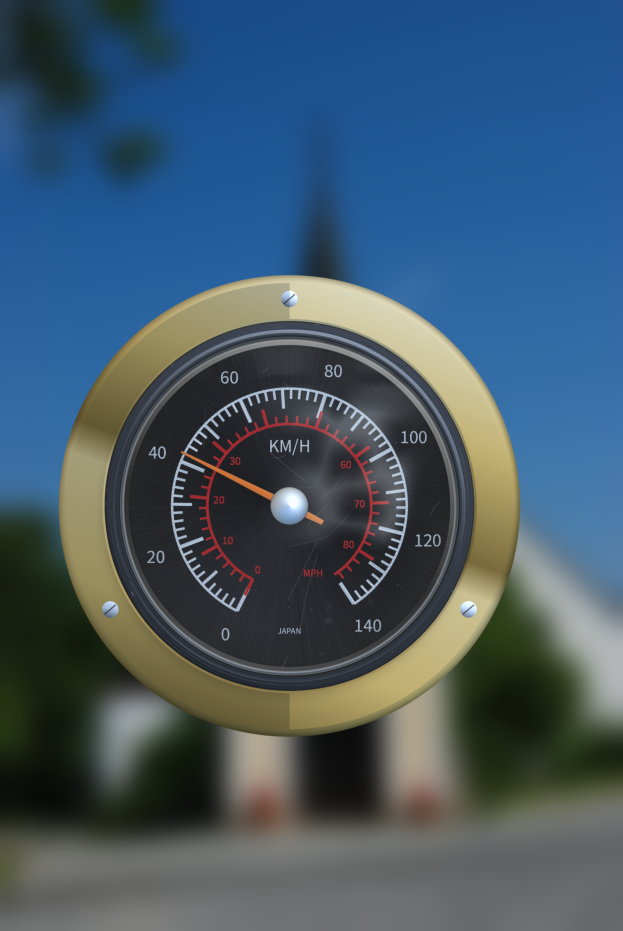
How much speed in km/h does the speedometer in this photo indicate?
42 km/h
